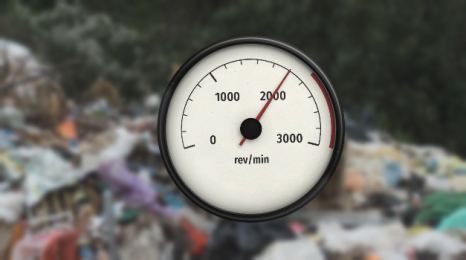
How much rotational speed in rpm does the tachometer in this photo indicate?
2000 rpm
